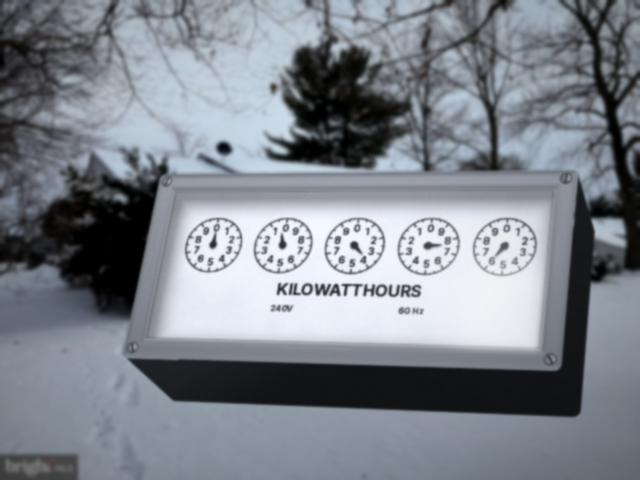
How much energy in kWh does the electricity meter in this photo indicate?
376 kWh
